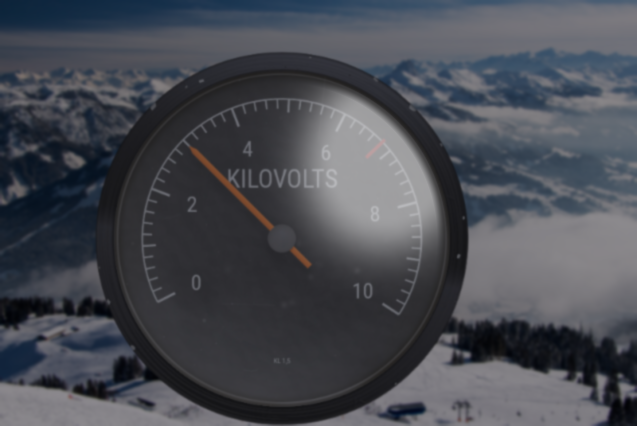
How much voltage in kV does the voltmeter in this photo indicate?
3 kV
